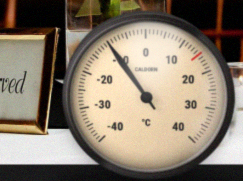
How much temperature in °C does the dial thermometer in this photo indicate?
-10 °C
